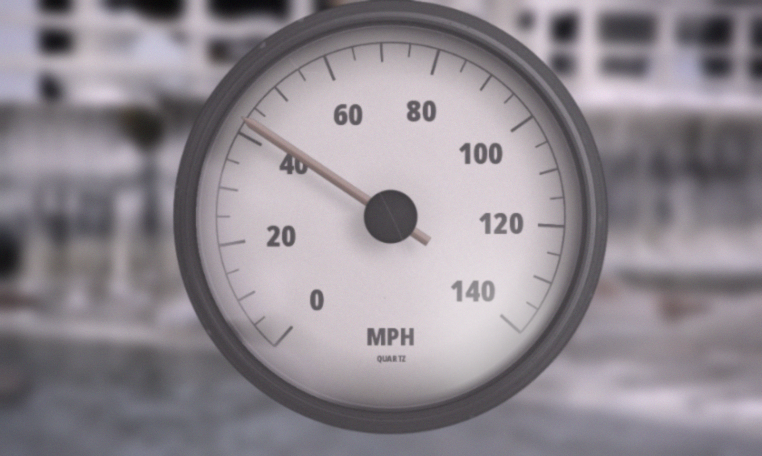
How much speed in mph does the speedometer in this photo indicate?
42.5 mph
